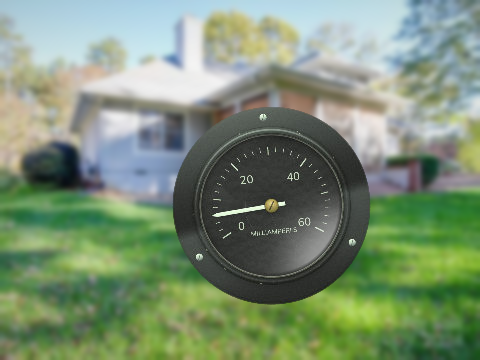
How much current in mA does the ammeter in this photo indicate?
6 mA
